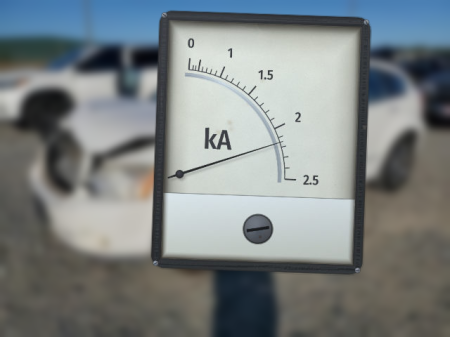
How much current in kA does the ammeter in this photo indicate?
2.15 kA
